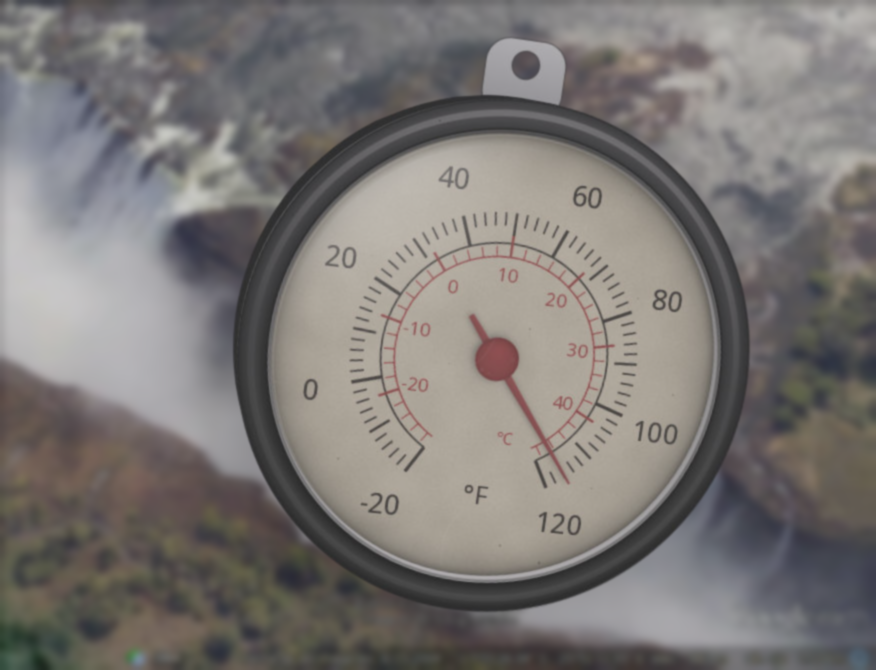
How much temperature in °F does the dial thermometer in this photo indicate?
116 °F
